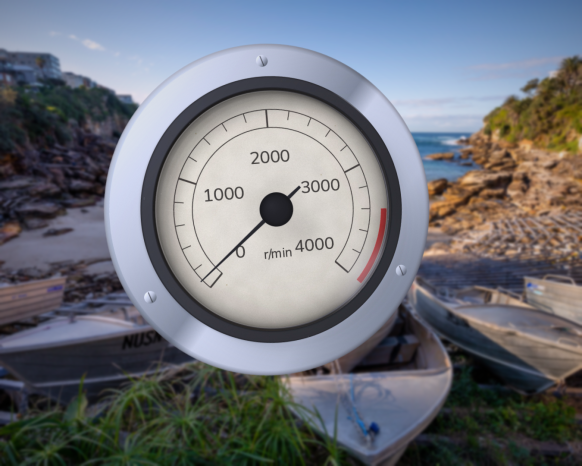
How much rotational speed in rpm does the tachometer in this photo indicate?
100 rpm
